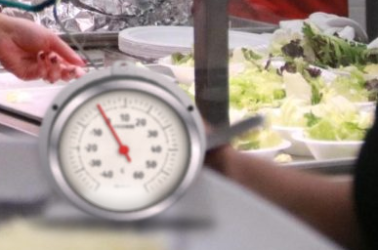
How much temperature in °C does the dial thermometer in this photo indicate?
0 °C
